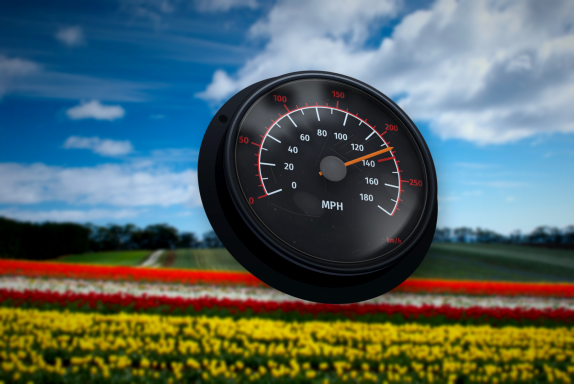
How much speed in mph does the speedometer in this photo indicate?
135 mph
